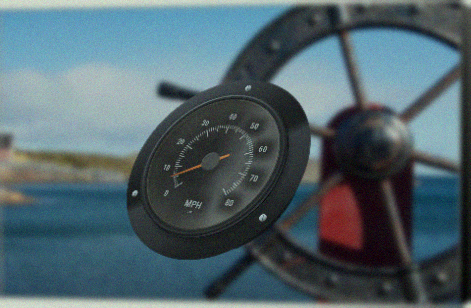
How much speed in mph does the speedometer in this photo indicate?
5 mph
